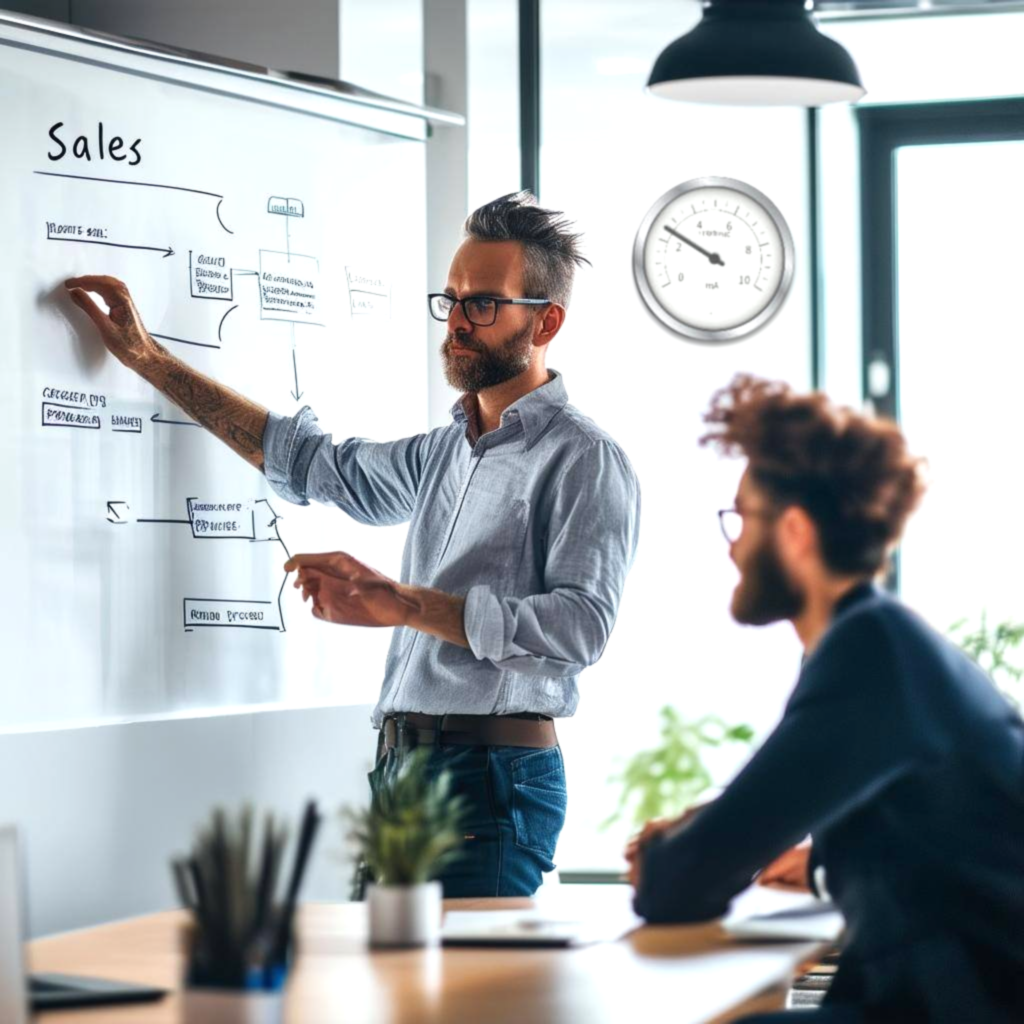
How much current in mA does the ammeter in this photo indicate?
2.5 mA
